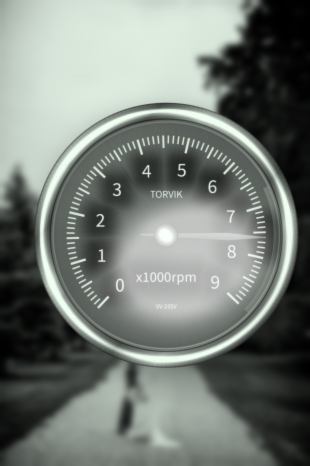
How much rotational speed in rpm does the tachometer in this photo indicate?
7600 rpm
